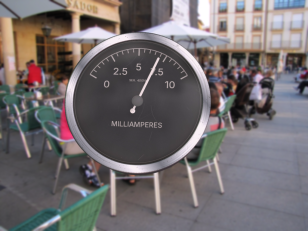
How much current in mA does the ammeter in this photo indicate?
7 mA
